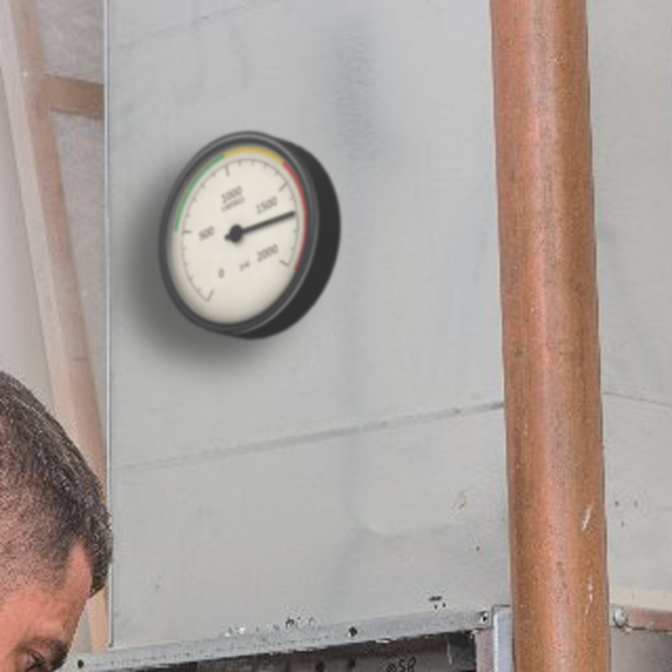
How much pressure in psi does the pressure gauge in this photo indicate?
1700 psi
